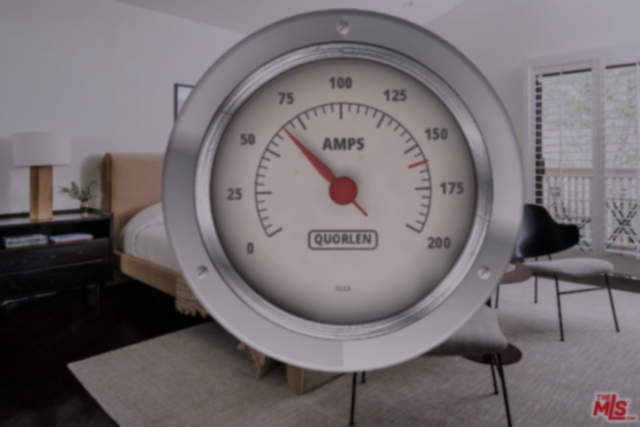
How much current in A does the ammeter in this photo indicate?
65 A
